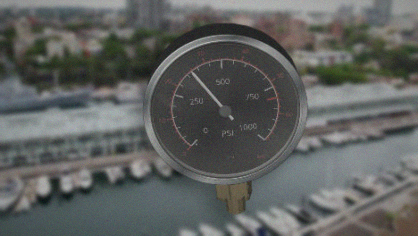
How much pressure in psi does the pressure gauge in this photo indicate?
375 psi
